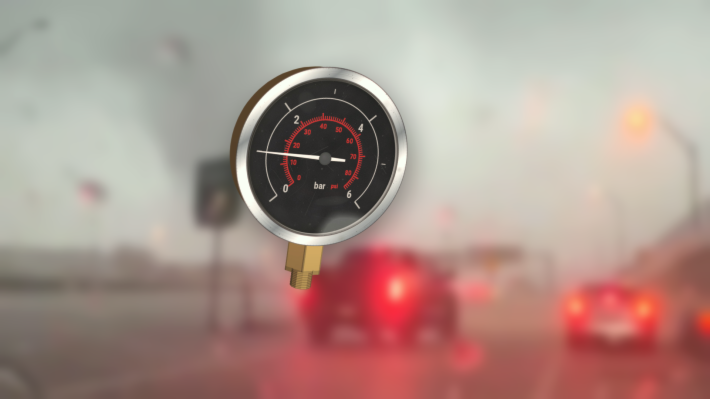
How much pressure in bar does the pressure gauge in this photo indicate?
1 bar
